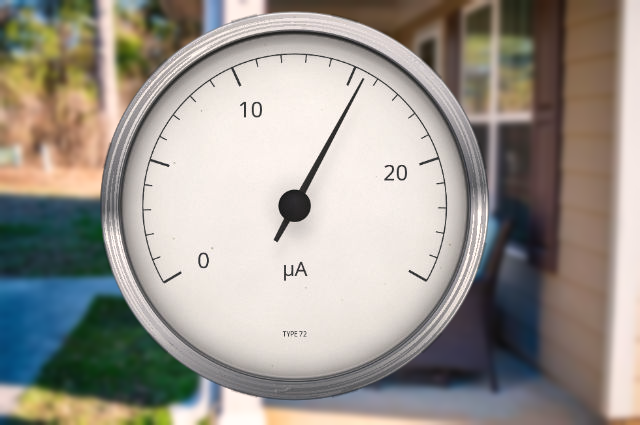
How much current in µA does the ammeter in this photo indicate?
15.5 µA
